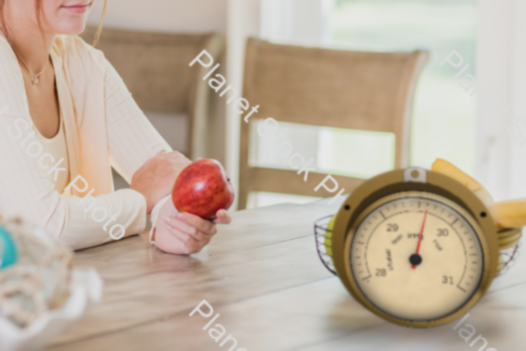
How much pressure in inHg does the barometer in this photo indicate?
29.6 inHg
